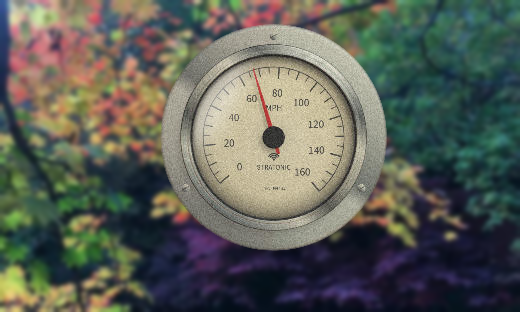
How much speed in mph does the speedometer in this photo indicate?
67.5 mph
